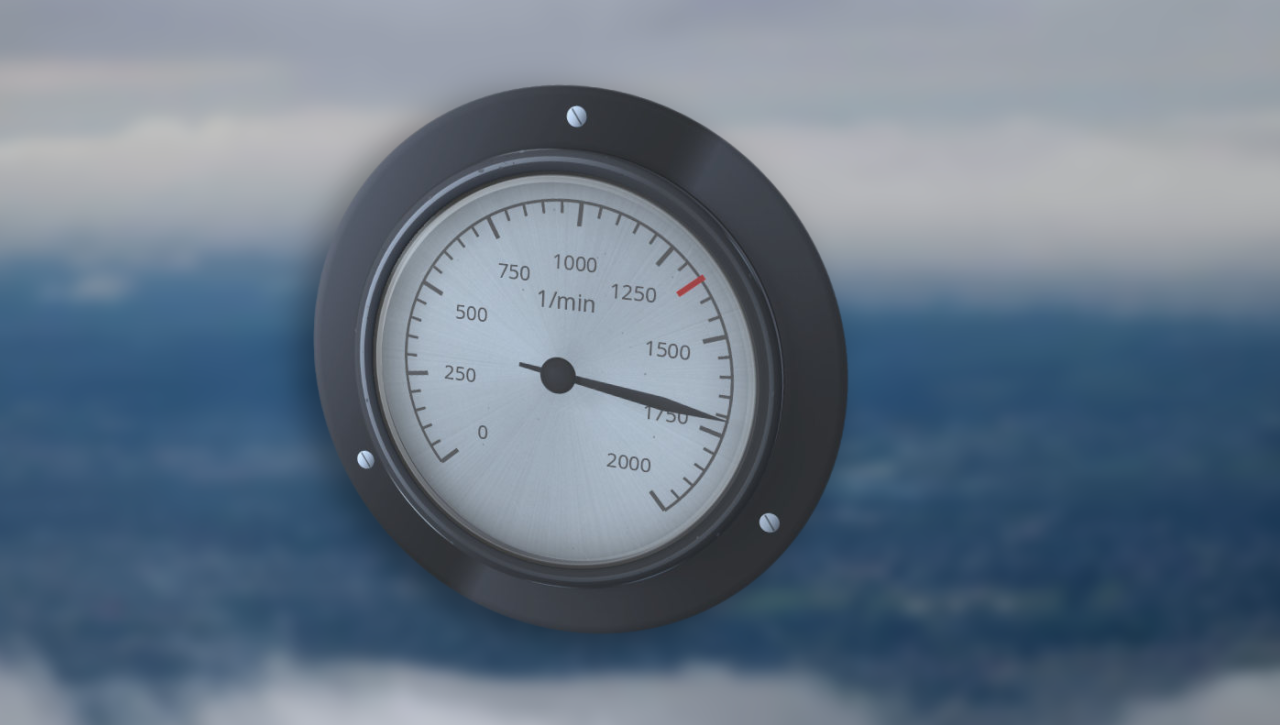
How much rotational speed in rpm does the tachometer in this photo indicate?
1700 rpm
